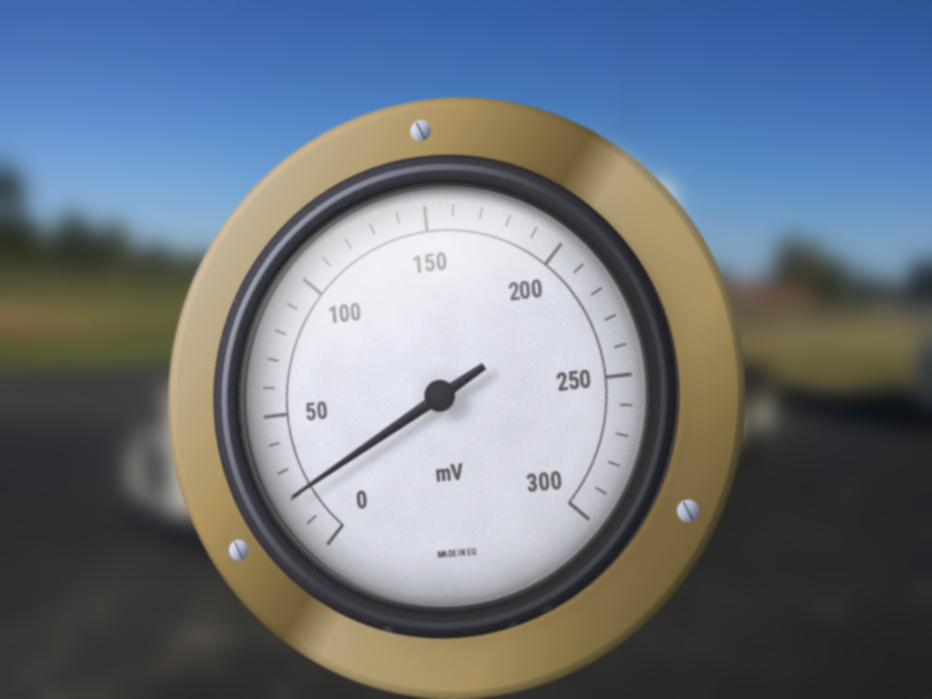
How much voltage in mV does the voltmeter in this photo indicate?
20 mV
